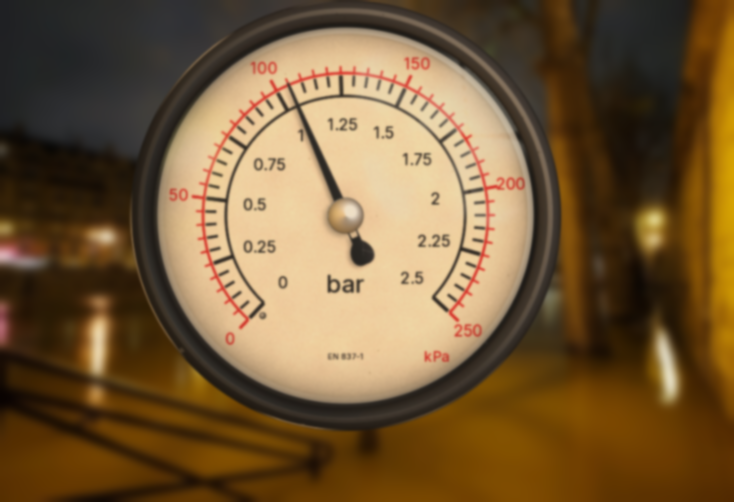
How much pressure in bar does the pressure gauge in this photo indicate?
1.05 bar
